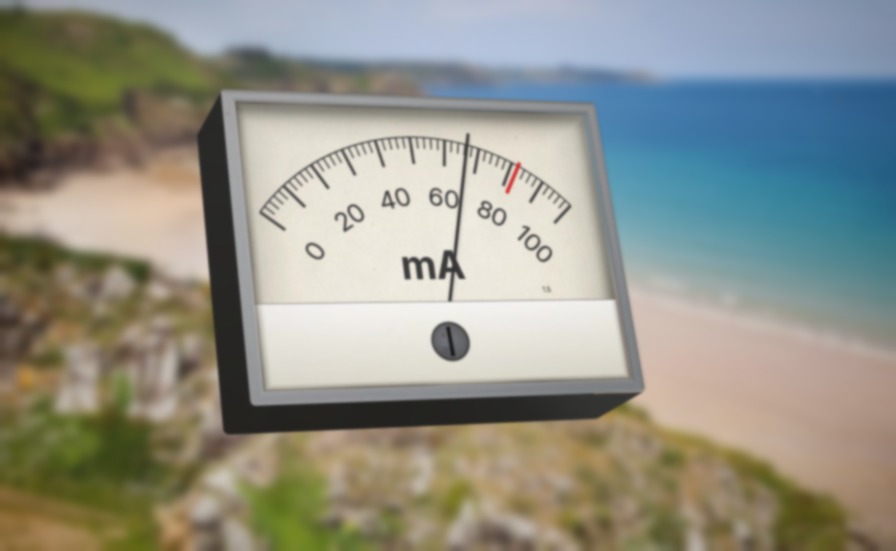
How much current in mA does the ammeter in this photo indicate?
66 mA
